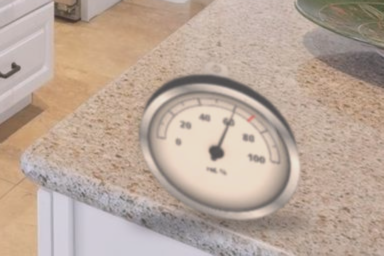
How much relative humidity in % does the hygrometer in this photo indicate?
60 %
